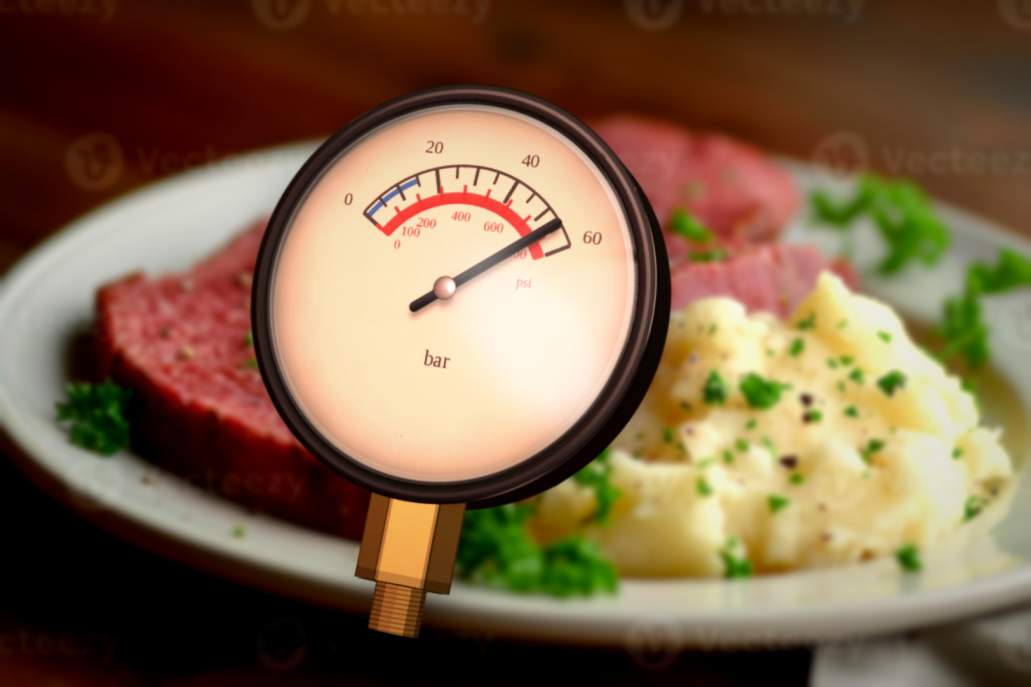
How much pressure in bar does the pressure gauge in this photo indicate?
55 bar
